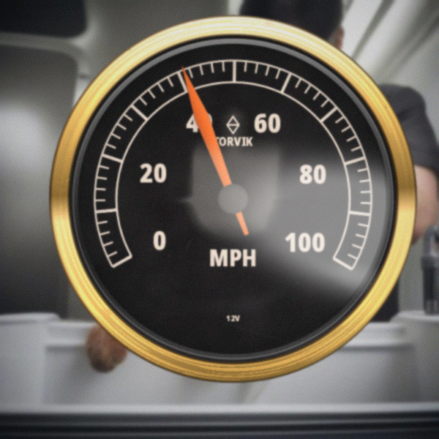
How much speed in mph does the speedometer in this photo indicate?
41 mph
